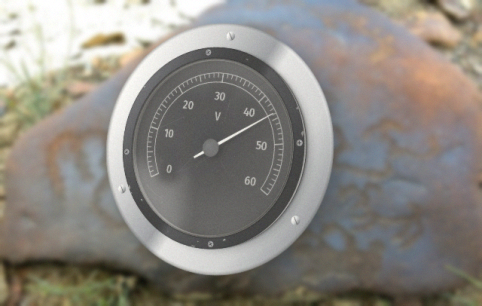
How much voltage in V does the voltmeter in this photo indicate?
44 V
